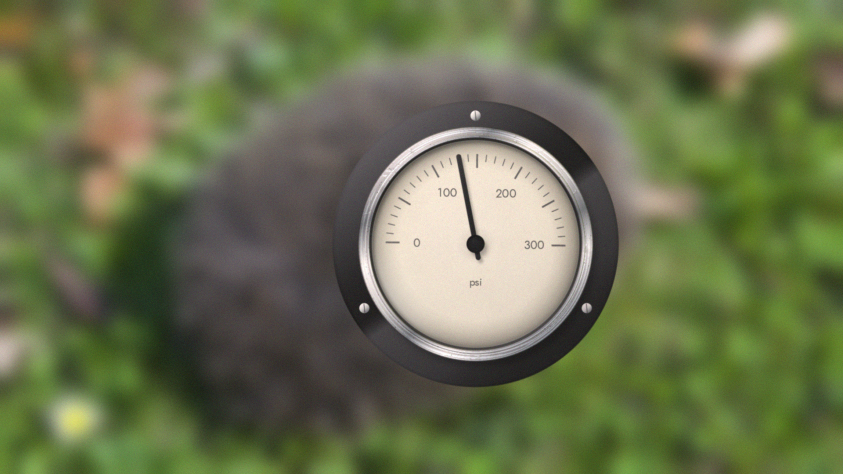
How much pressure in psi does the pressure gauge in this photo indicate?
130 psi
